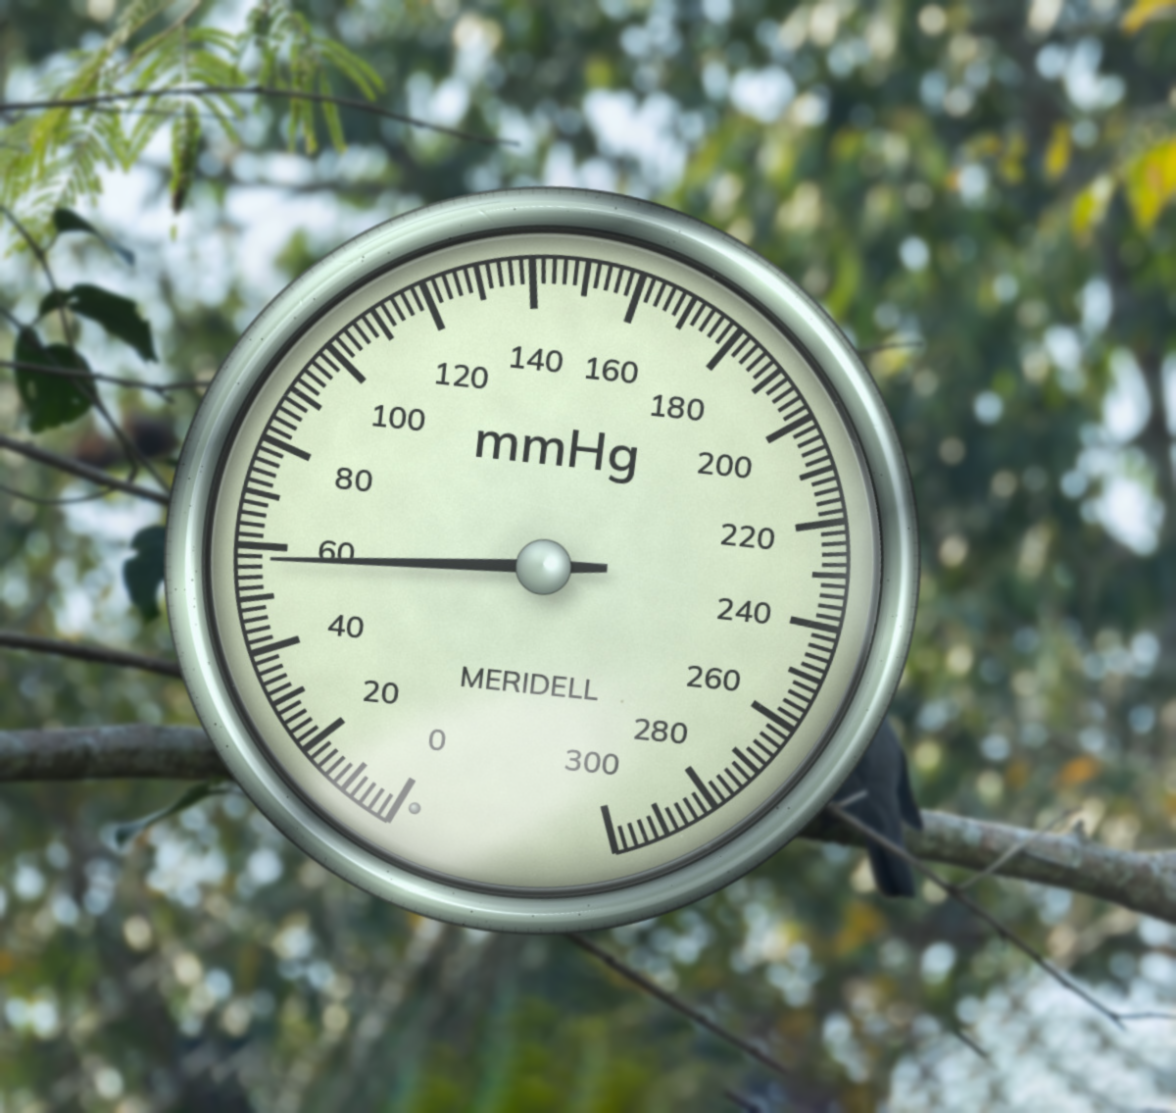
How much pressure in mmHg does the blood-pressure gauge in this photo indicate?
58 mmHg
